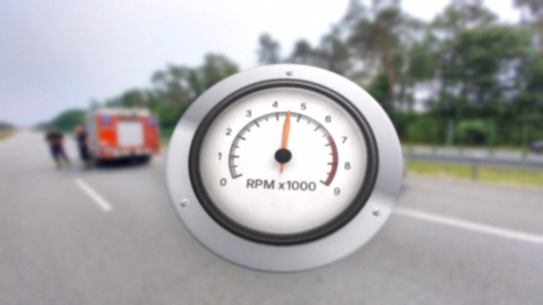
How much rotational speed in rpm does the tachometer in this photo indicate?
4500 rpm
